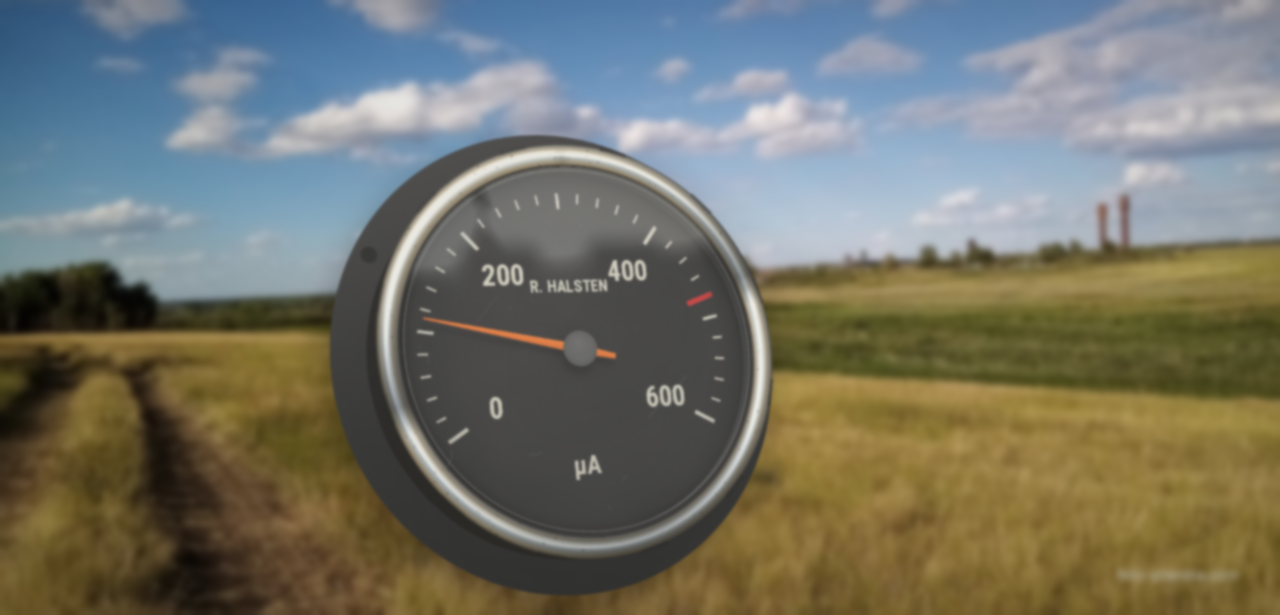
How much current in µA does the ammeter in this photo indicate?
110 µA
